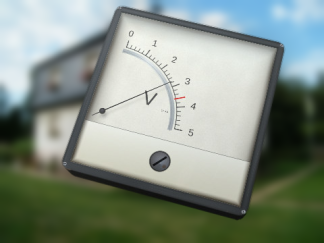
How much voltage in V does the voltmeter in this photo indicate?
2.8 V
